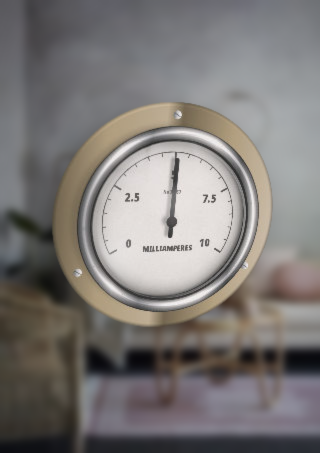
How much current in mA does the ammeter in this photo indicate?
5 mA
